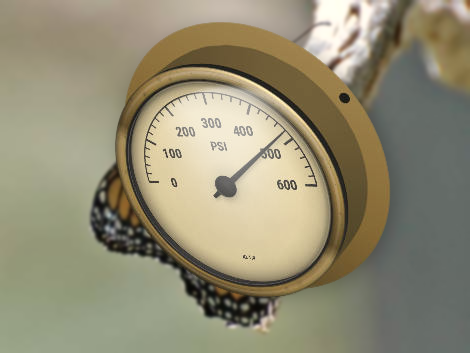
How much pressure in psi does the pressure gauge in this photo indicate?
480 psi
